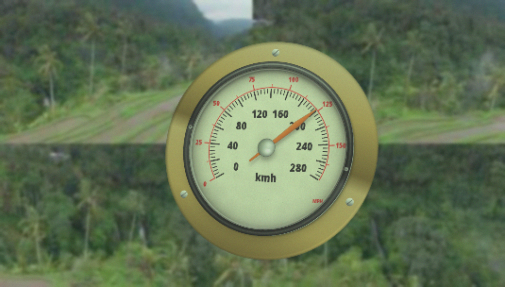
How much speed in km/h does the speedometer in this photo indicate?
200 km/h
